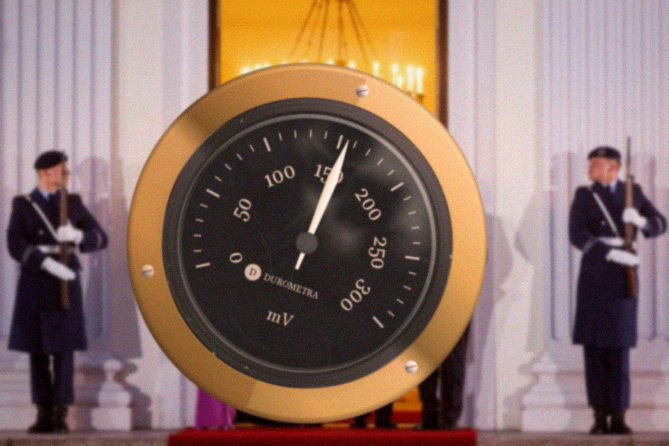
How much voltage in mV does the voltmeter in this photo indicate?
155 mV
